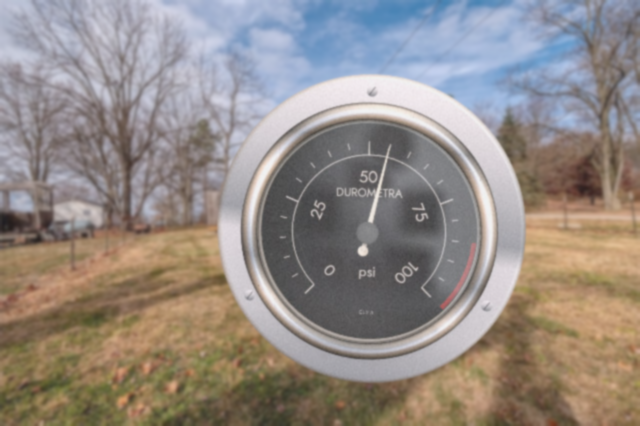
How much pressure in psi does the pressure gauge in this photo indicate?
55 psi
